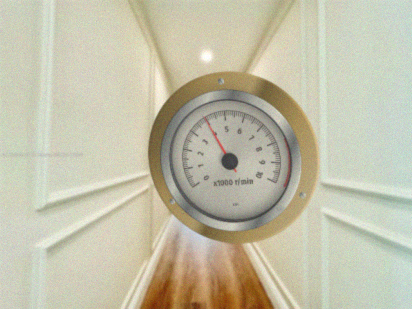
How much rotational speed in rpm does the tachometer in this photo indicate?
4000 rpm
